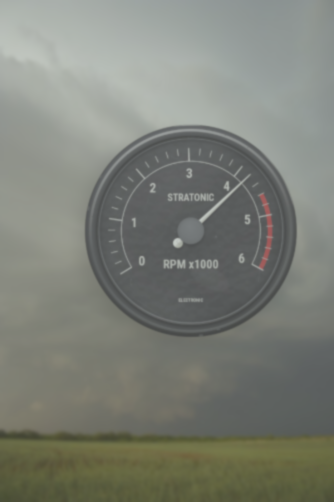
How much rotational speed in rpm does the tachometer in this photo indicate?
4200 rpm
